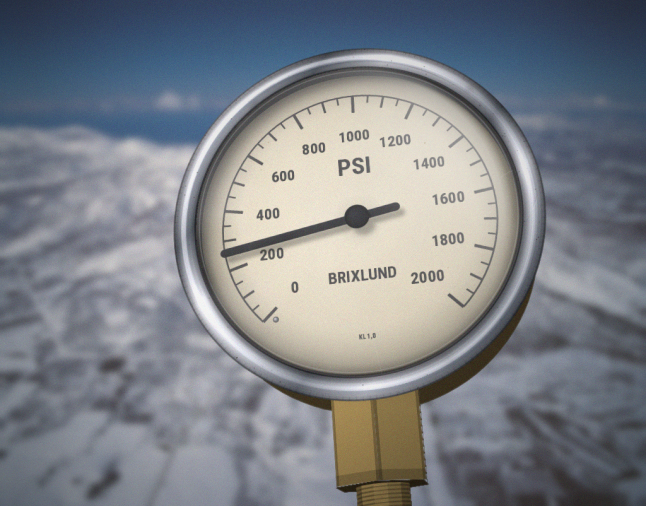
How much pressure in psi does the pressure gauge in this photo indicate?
250 psi
